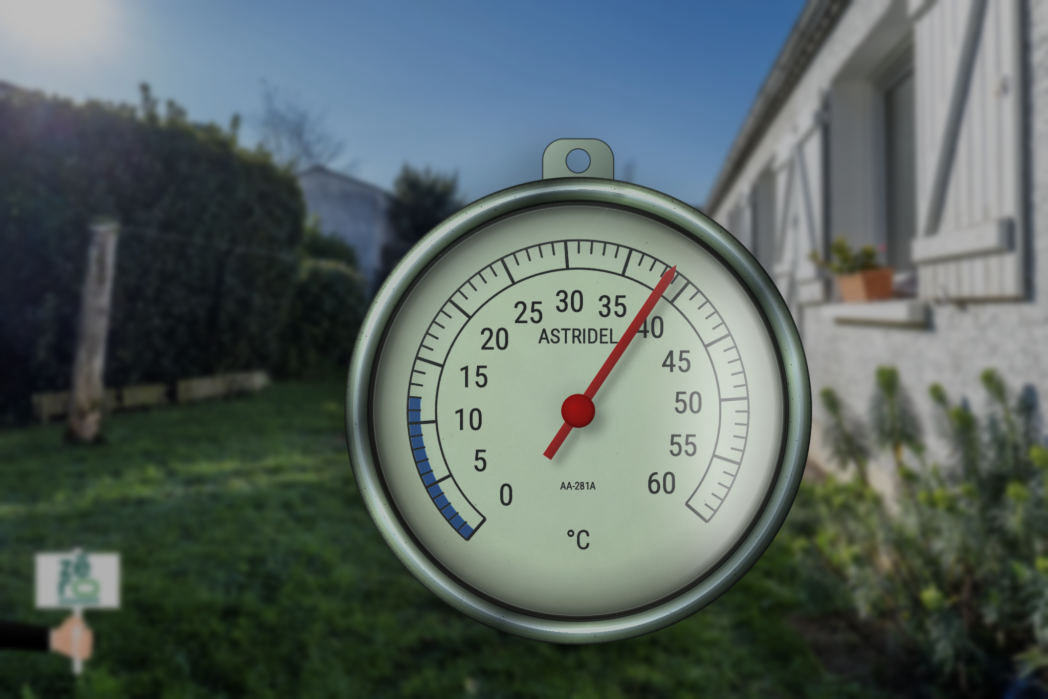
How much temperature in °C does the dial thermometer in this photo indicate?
38.5 °C
